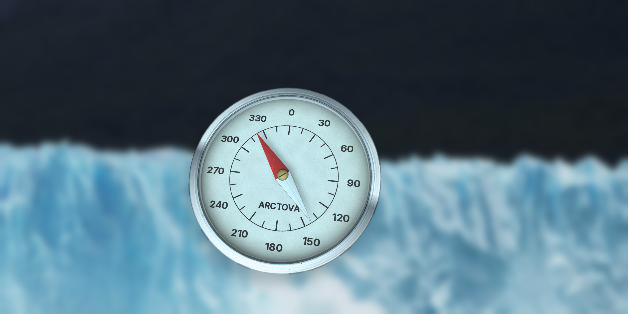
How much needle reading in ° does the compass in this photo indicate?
322.5 °
